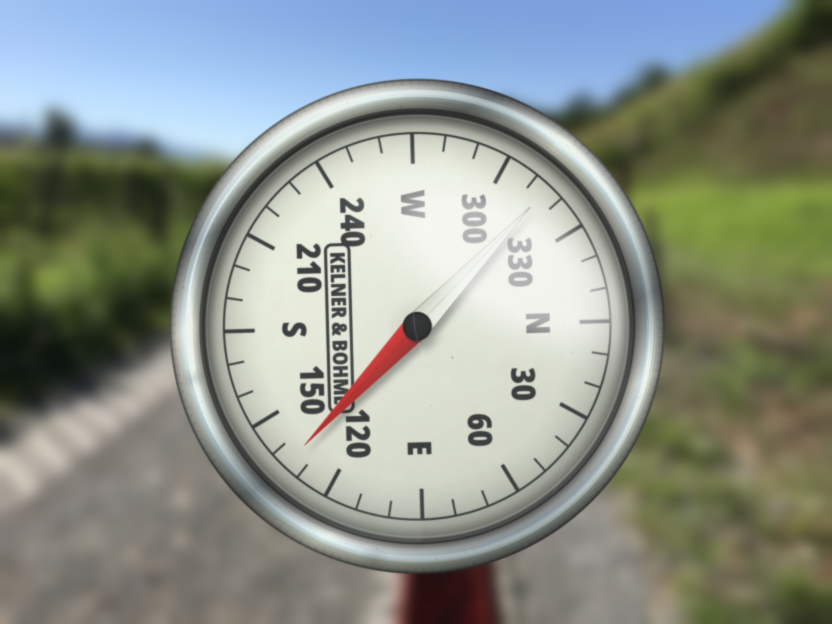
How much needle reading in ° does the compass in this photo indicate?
135 °
